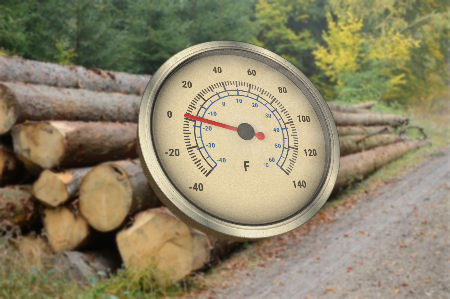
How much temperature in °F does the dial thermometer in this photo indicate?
0 °F
